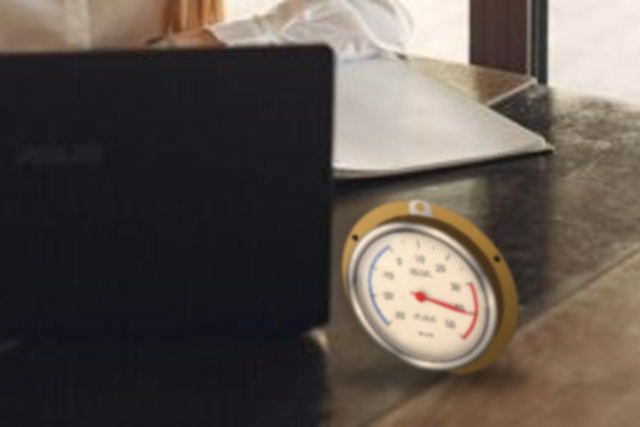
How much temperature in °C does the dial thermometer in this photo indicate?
40 °C
